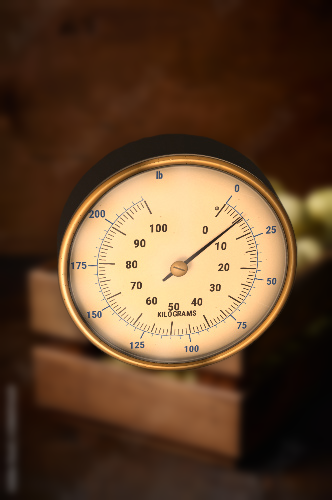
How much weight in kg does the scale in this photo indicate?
5 kg
